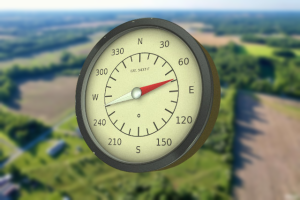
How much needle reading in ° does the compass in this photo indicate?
75 °
